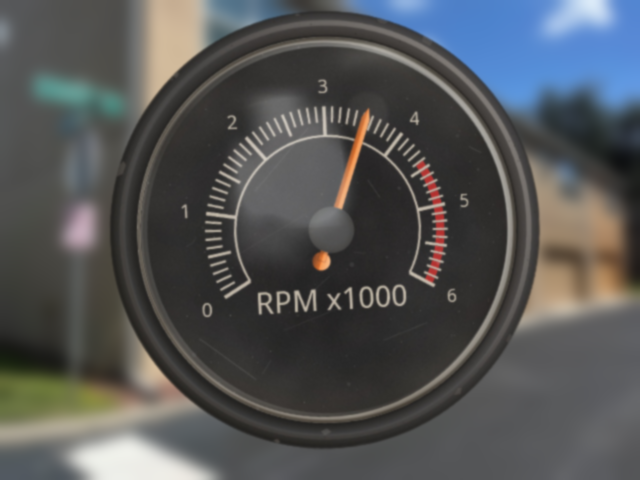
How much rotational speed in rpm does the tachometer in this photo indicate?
3500 rpm
